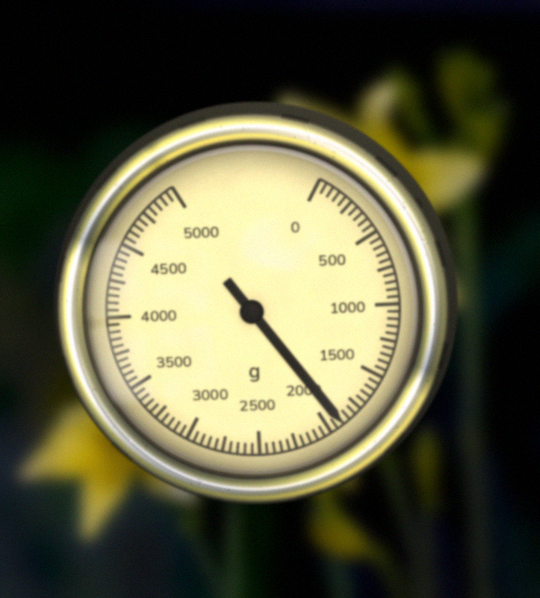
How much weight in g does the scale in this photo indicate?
1900 g
